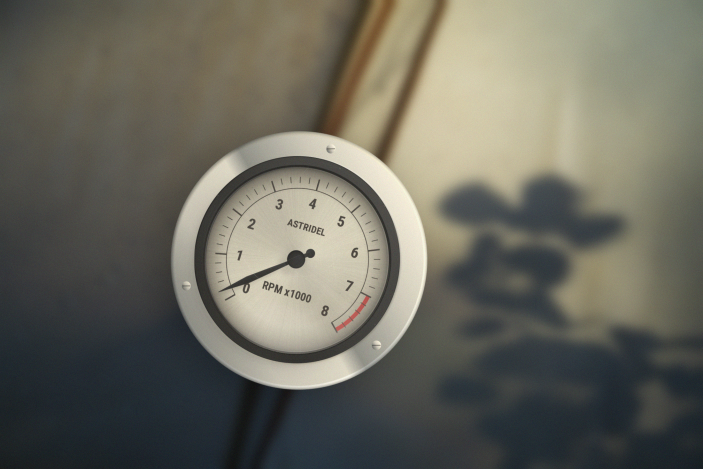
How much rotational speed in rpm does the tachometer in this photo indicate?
200 rpm
